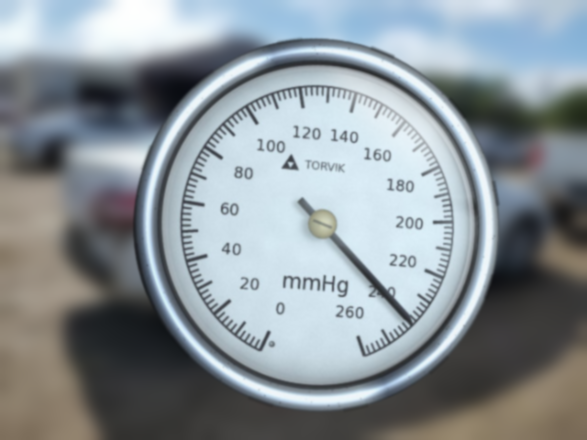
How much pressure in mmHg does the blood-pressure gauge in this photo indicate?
240 mmHg
